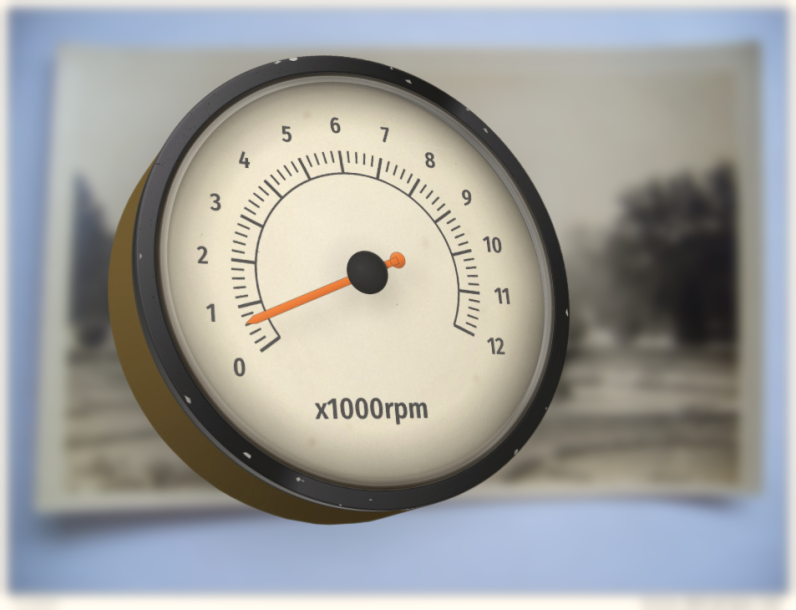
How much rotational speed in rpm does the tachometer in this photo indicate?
600 rpm
